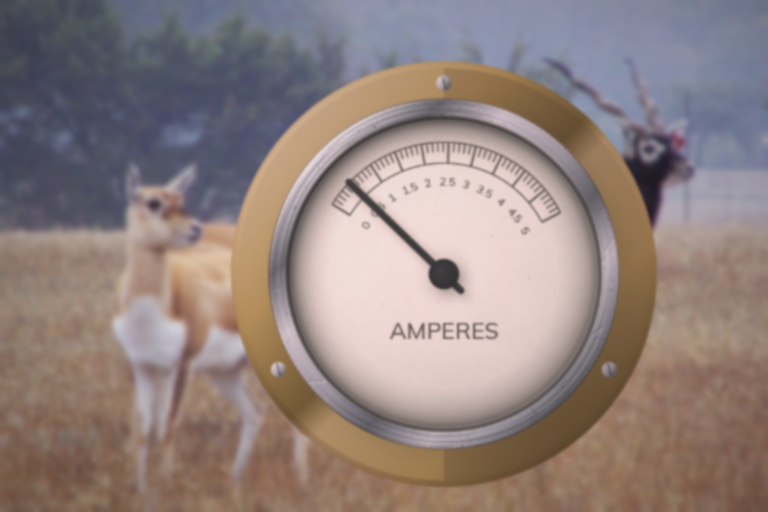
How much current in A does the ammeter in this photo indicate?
0.5 A
